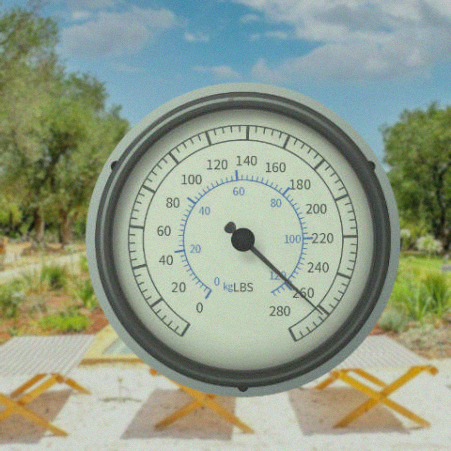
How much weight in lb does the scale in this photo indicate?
262 lb
